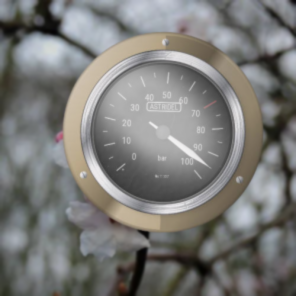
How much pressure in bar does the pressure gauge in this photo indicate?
95 bar
